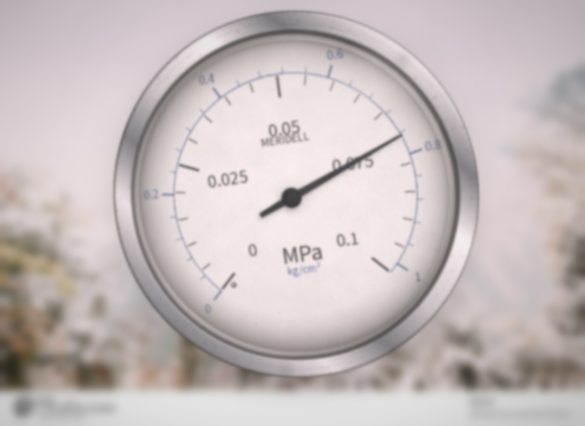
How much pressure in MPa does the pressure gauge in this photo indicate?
0.075 MPa
